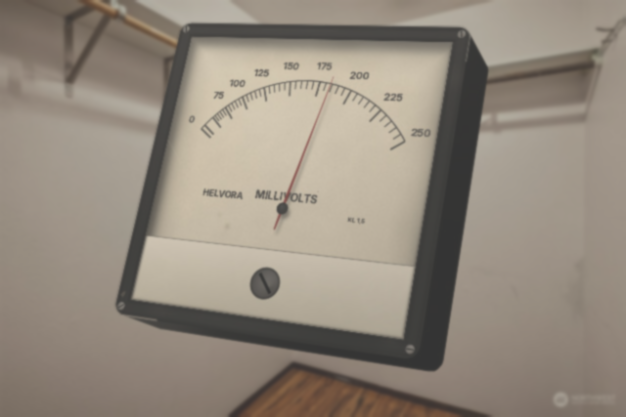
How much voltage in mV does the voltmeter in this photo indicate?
185 mV
